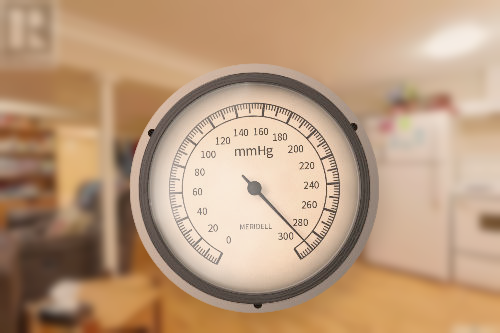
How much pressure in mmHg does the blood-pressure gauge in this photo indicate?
290 mmHg
